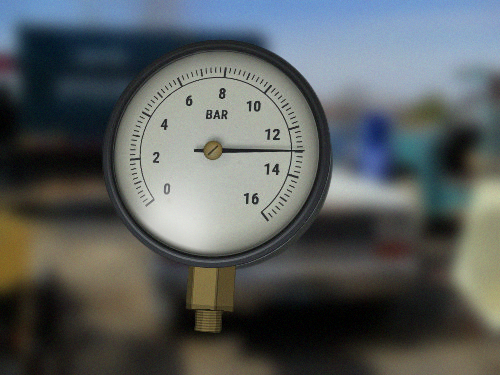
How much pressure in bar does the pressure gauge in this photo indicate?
13 bar
